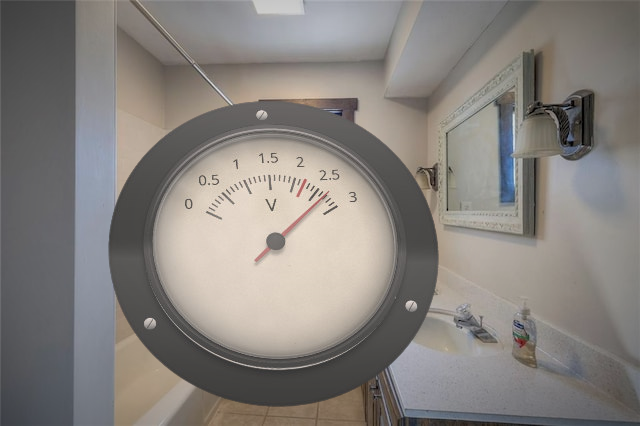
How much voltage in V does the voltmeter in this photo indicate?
2.7 V
